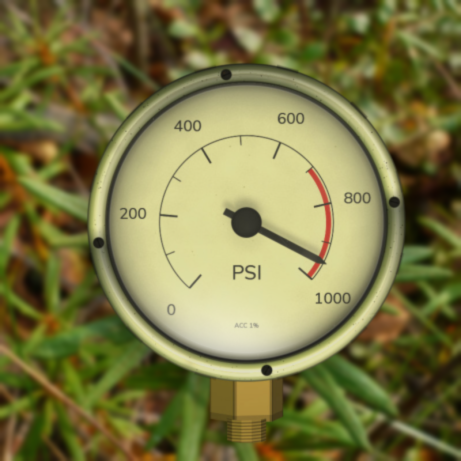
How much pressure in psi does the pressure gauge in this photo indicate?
950 psi
